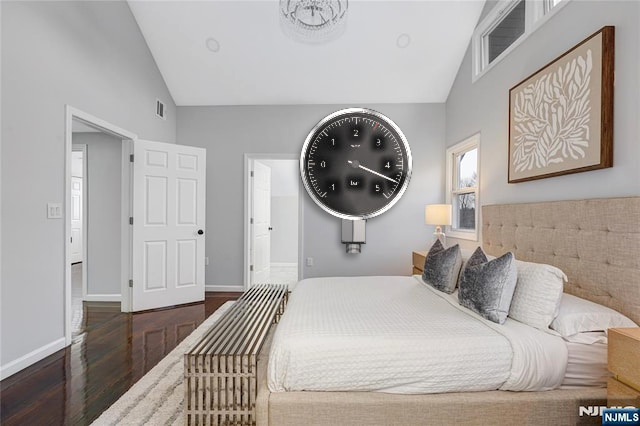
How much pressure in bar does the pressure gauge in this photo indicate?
4.5 bar
